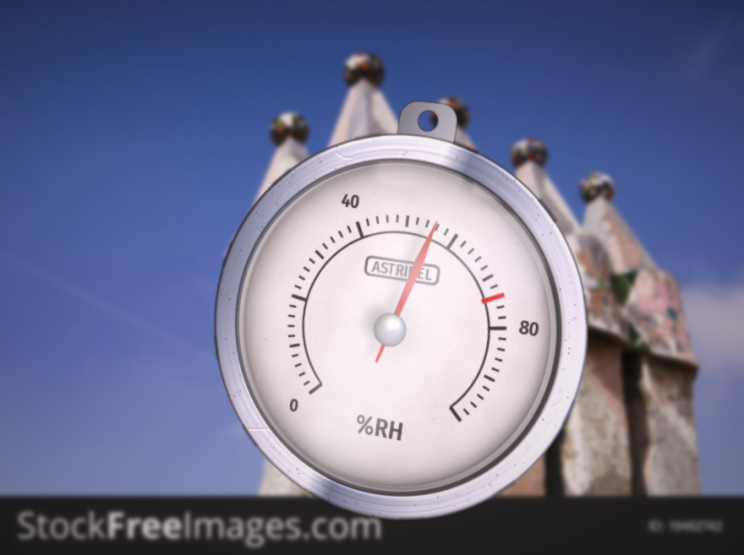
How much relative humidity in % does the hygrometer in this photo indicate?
56 %
